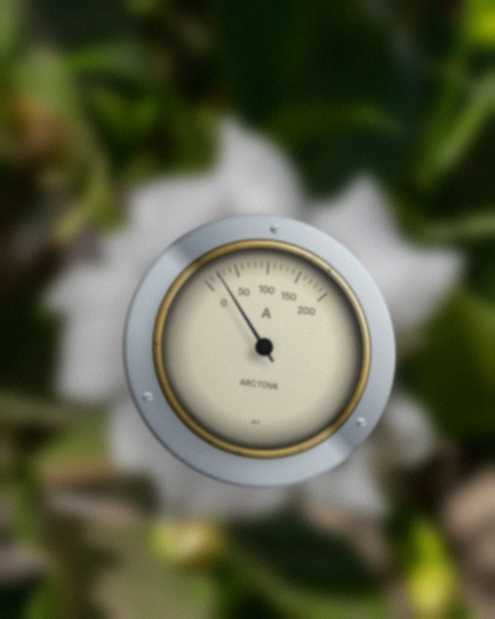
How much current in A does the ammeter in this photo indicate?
20 A
